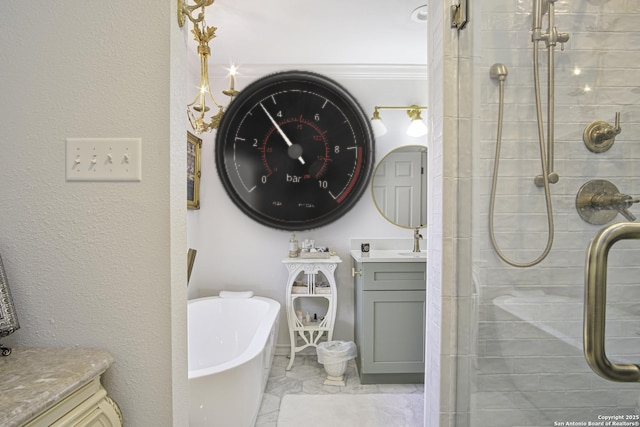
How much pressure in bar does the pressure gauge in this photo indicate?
3.5 bar
